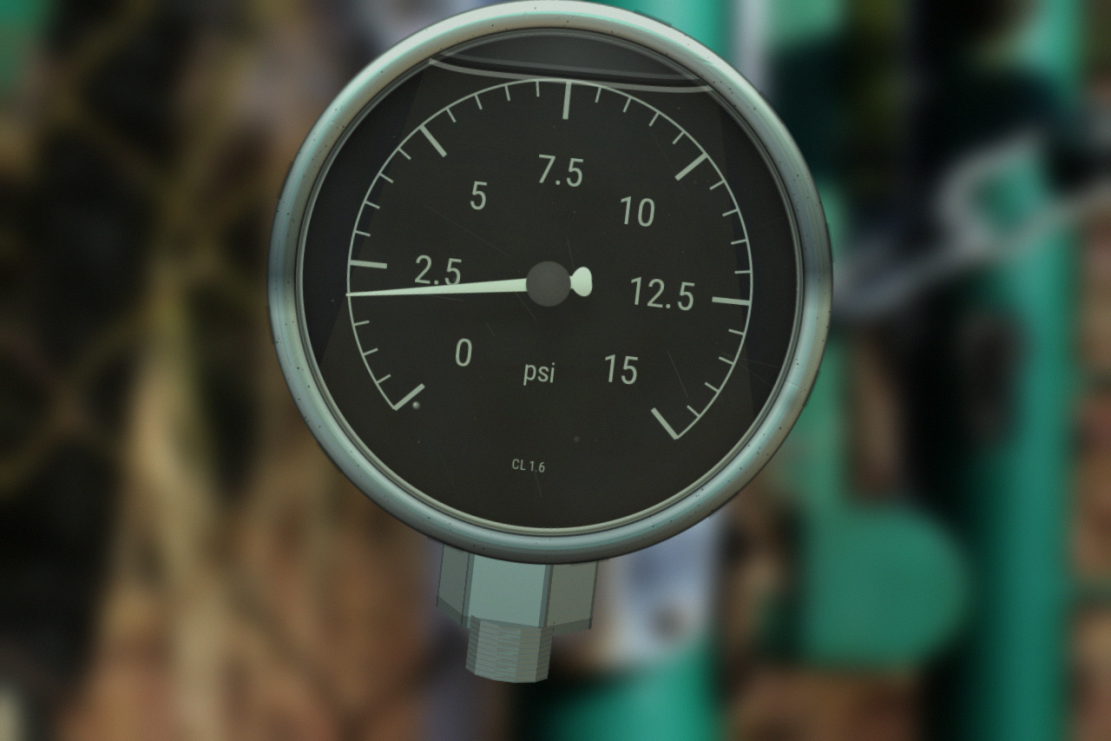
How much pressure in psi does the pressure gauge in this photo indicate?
2 psi
